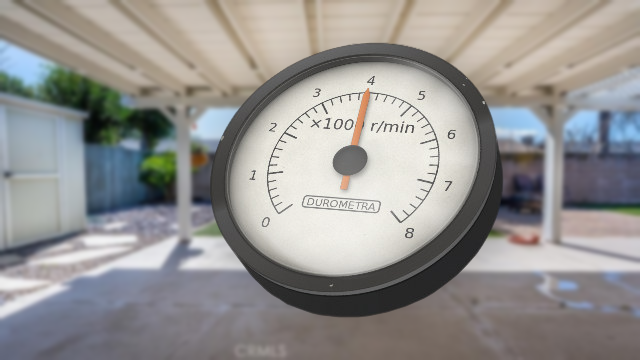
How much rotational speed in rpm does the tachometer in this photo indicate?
4000 rpm
